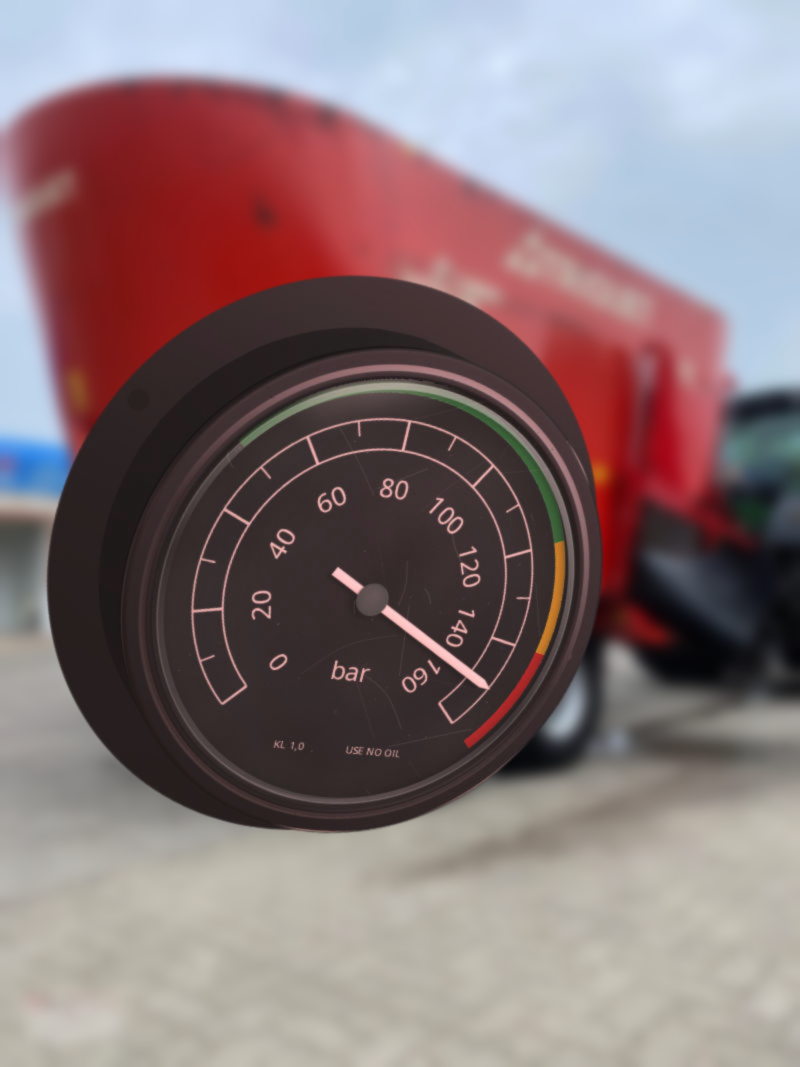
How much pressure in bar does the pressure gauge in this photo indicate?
150 bar
